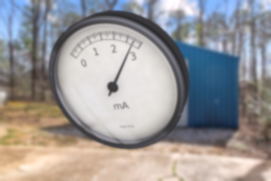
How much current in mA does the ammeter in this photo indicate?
2.75 mA
